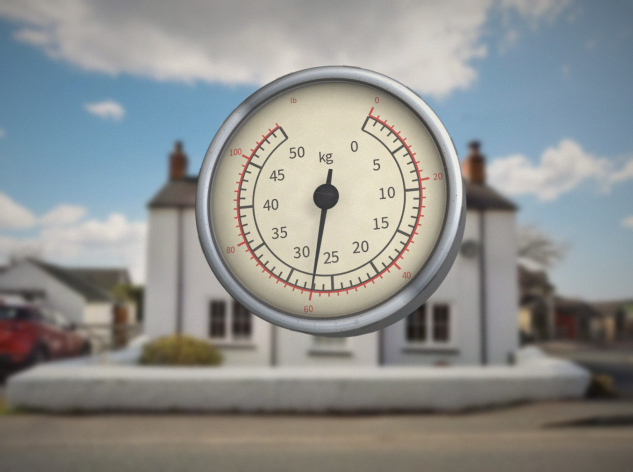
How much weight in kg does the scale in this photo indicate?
27 kg
